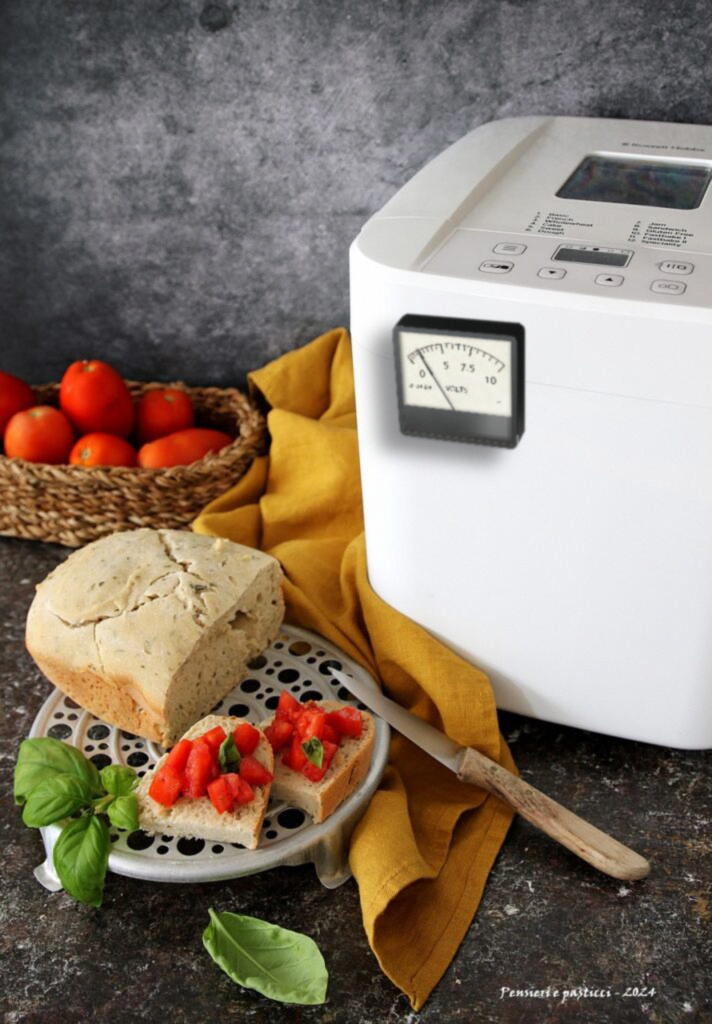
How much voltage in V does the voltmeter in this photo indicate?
2.5 V
